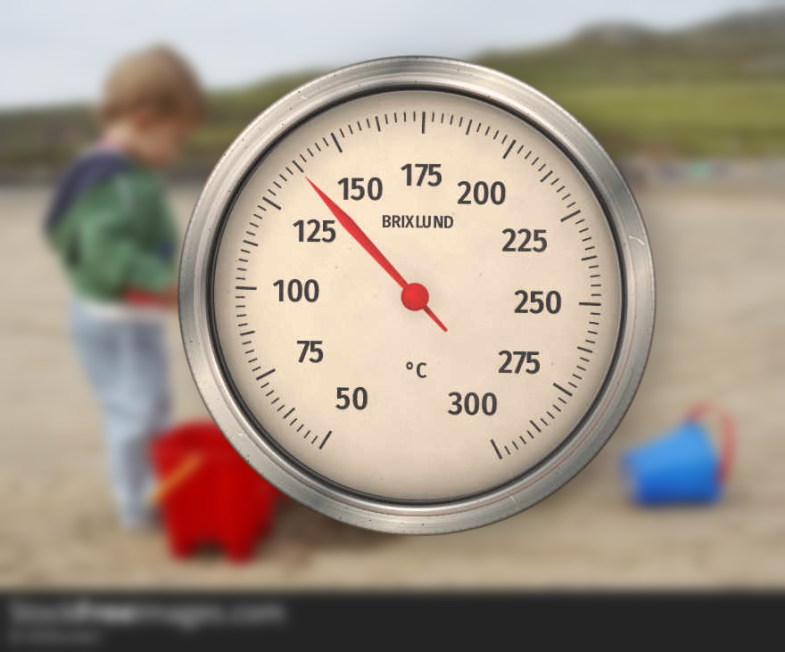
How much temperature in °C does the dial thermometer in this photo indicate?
137.5 °C
